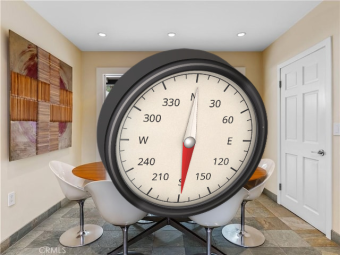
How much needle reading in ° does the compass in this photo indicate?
180 °
